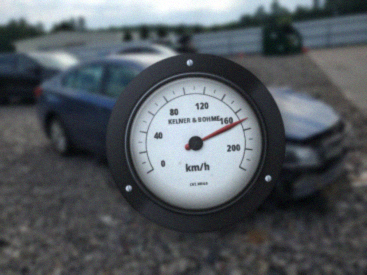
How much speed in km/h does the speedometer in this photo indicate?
170 km/h
